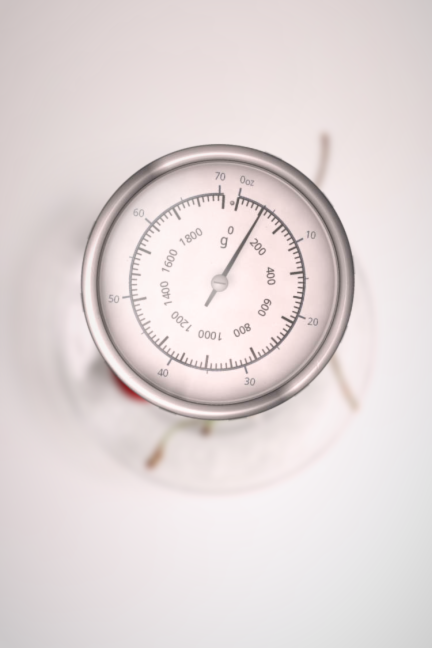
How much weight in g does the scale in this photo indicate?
100 g
